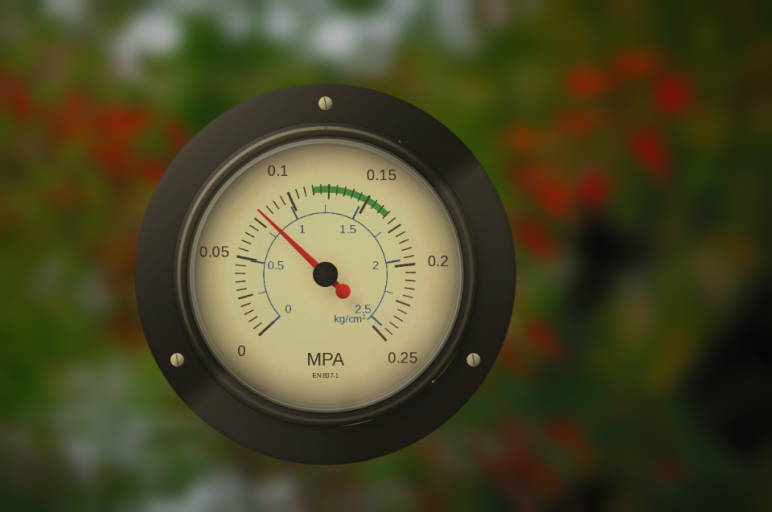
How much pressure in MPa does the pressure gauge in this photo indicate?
0.08 MPa
